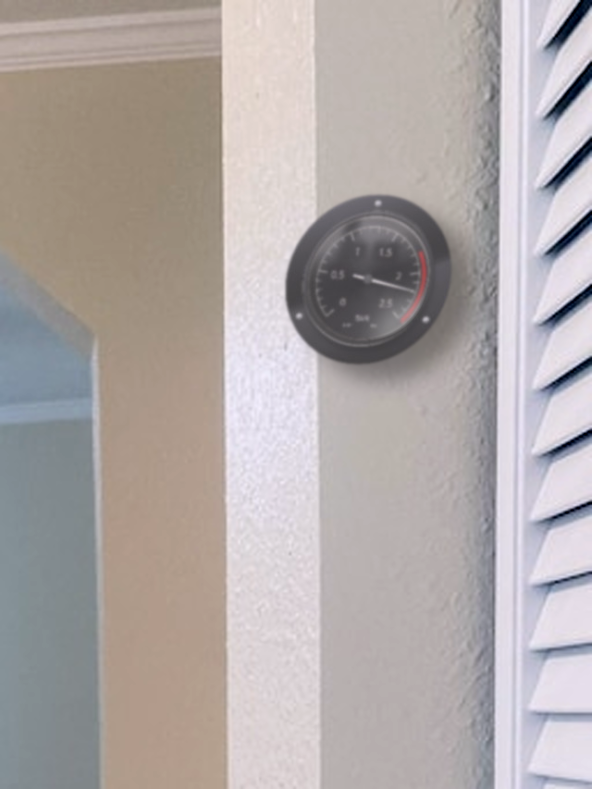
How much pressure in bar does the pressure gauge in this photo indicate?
2.2 bar
